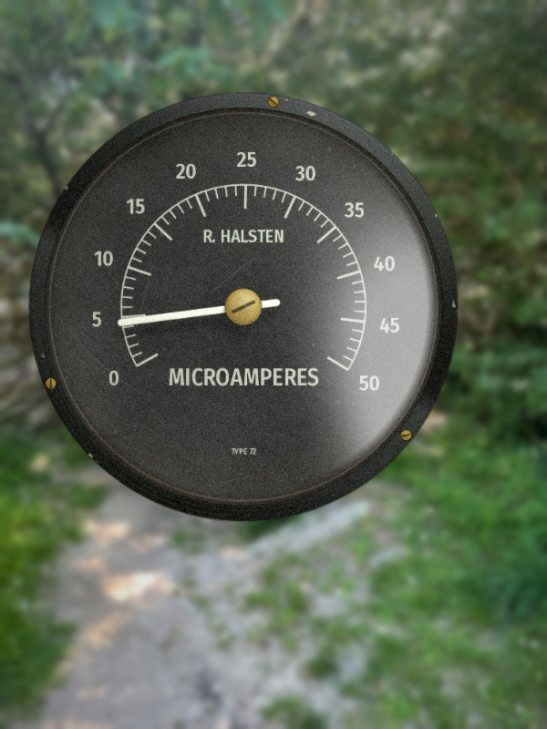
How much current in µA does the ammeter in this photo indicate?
4.5 µA
